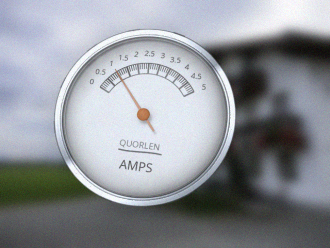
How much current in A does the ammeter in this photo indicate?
1 A
